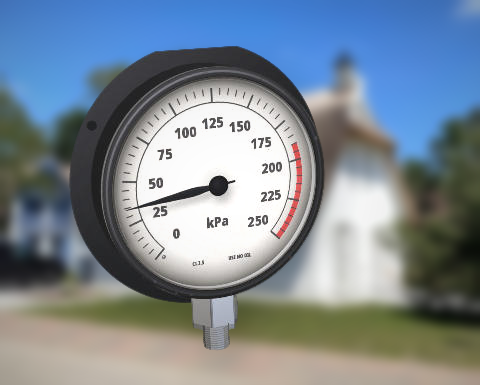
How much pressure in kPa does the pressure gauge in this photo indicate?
35 kPa
